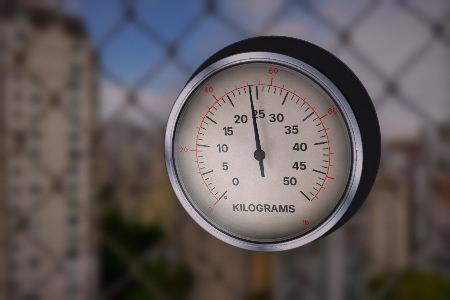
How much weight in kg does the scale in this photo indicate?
24 kg
